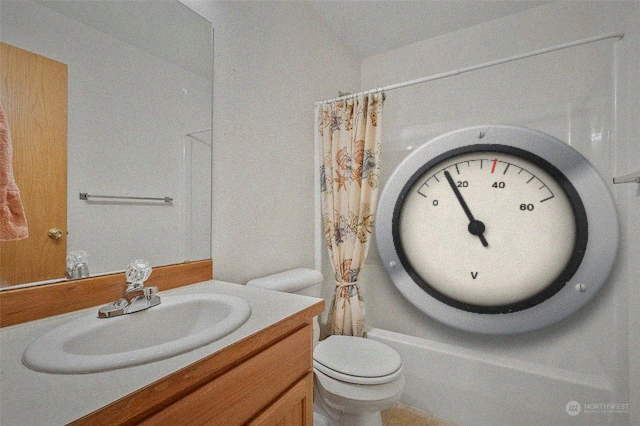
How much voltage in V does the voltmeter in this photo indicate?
15 V
